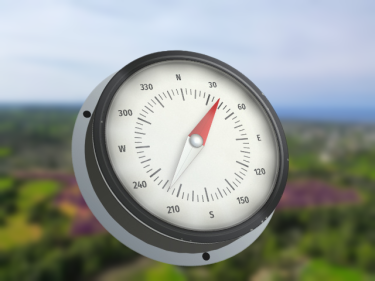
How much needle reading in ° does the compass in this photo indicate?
40 °
